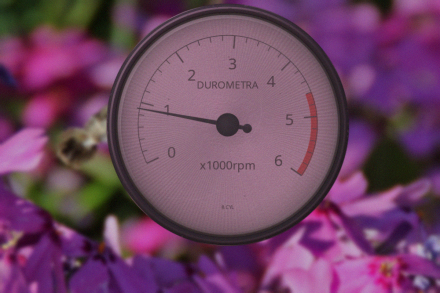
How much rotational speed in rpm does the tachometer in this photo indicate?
900 rpm
